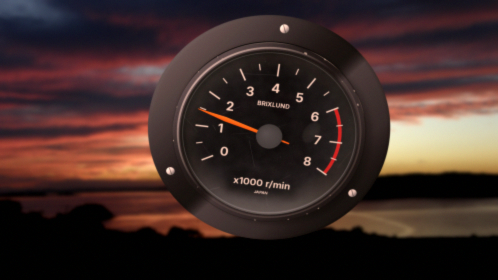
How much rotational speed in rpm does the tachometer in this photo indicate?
1500 rpm
